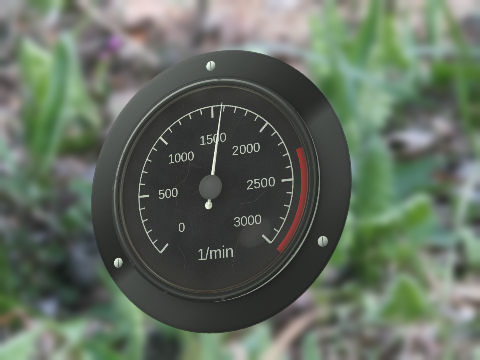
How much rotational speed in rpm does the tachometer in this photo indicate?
1600 rpm
